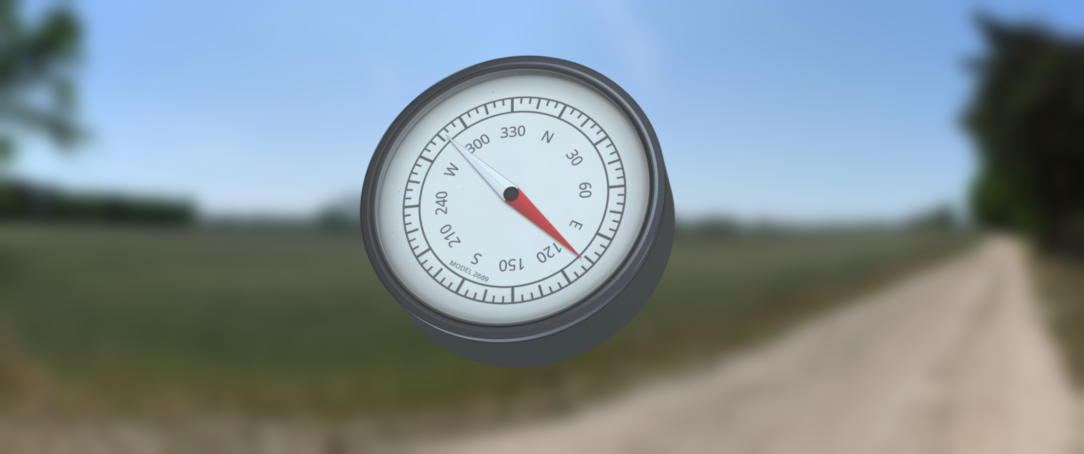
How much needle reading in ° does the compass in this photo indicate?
107.5 °
